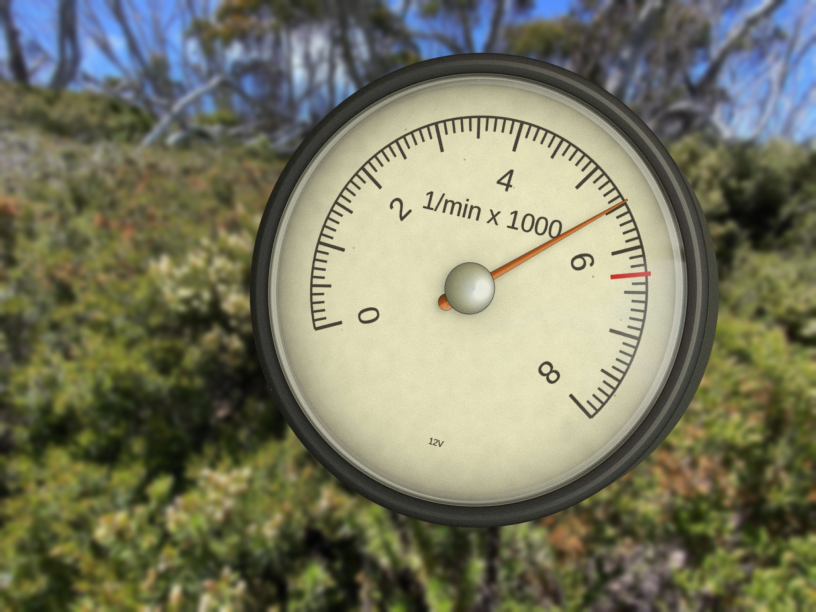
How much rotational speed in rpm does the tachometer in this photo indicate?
5500 rpm
